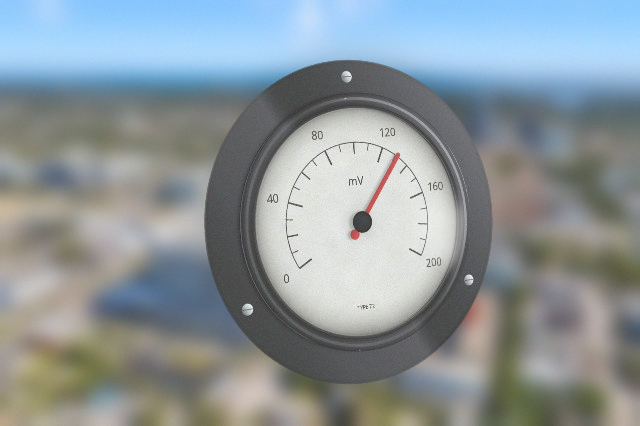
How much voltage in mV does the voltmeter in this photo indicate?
130 mV
